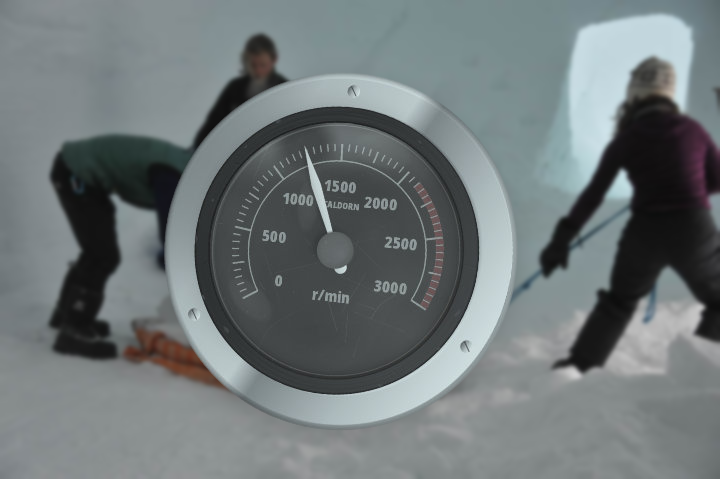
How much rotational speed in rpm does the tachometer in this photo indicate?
1250 rpm
